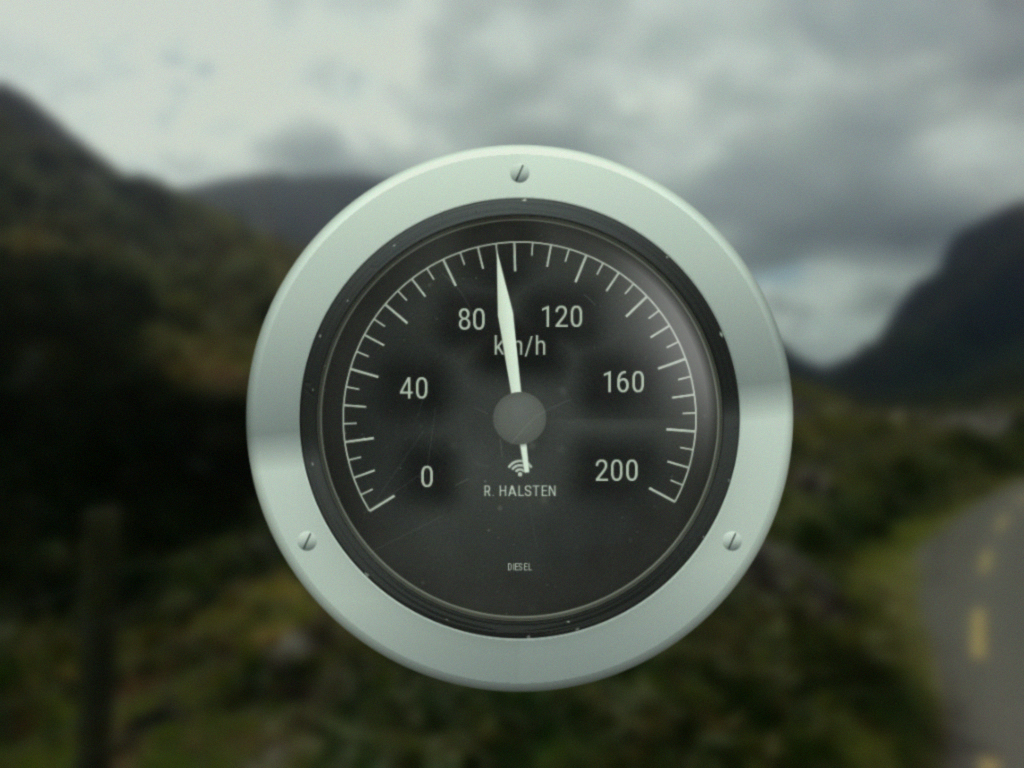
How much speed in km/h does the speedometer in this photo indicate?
95 km/h
